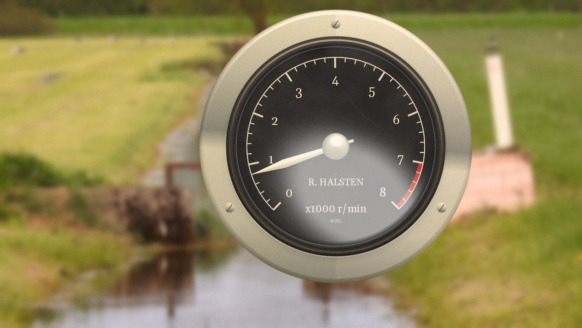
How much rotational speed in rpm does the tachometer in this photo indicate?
800 rpm
